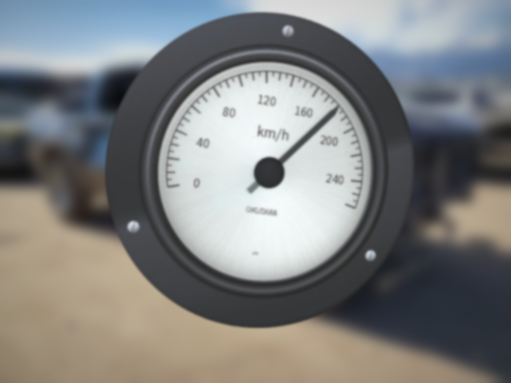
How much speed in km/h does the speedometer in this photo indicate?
180 km/h
